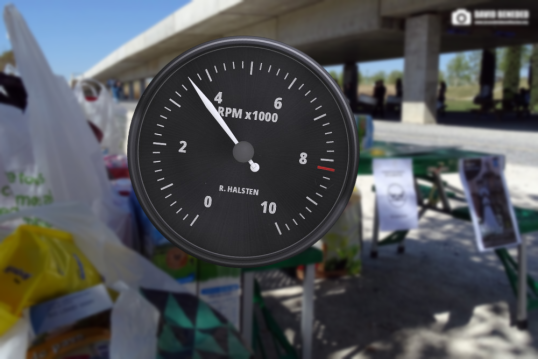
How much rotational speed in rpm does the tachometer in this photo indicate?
3600 rpm
